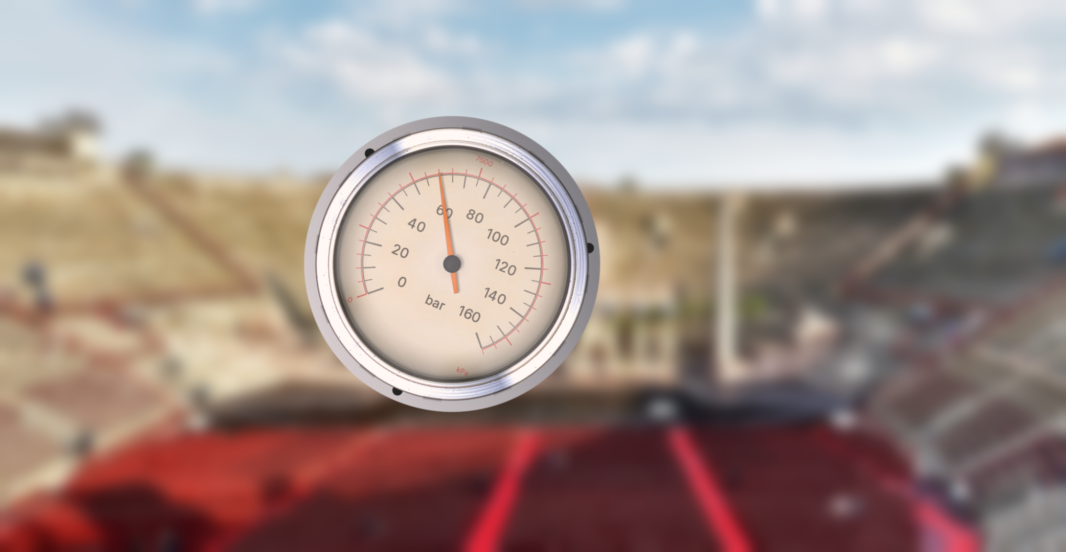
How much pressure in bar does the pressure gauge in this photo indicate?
60 bar
